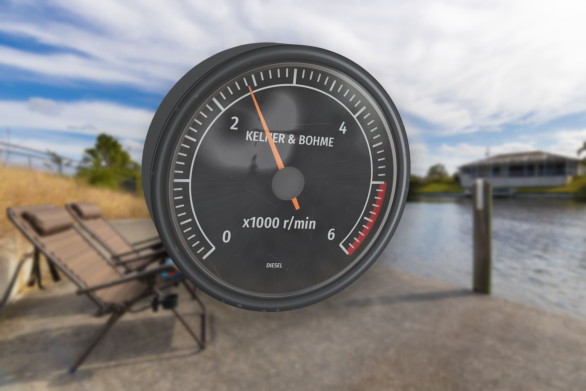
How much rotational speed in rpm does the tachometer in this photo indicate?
2400 rpm
